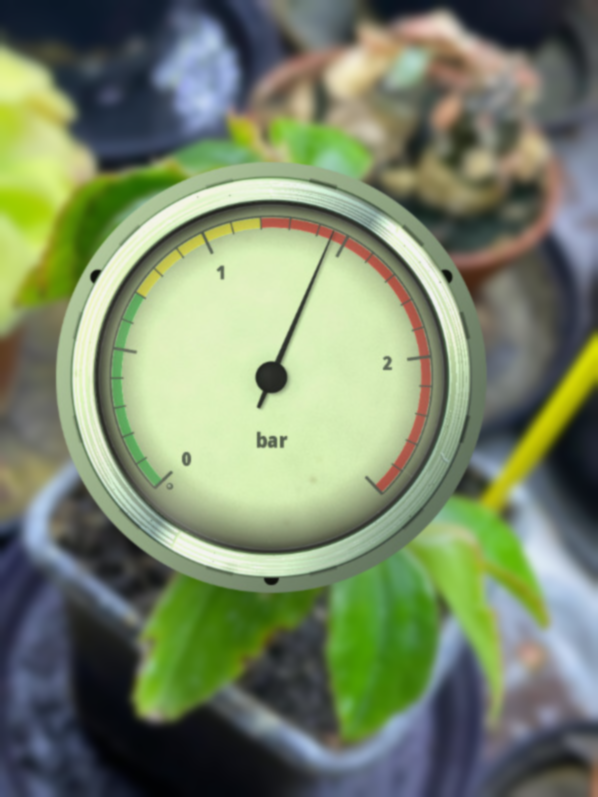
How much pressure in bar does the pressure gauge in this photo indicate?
1.45 bar
